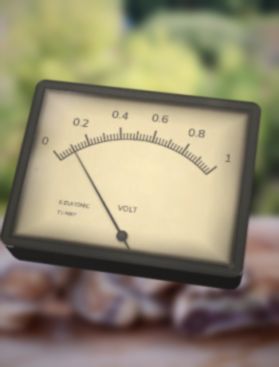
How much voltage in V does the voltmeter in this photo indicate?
0.1 V
